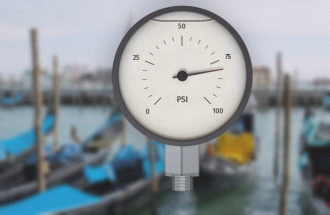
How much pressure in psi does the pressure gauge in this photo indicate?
80 psi
